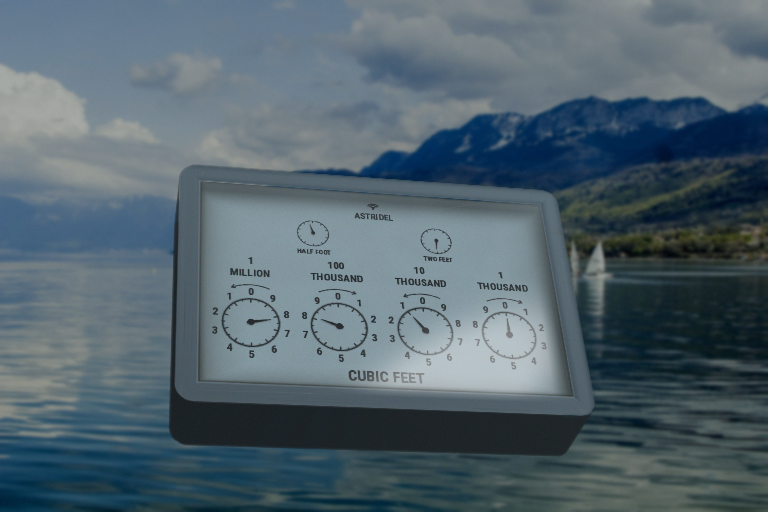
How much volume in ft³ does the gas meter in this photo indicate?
781000 ft³
